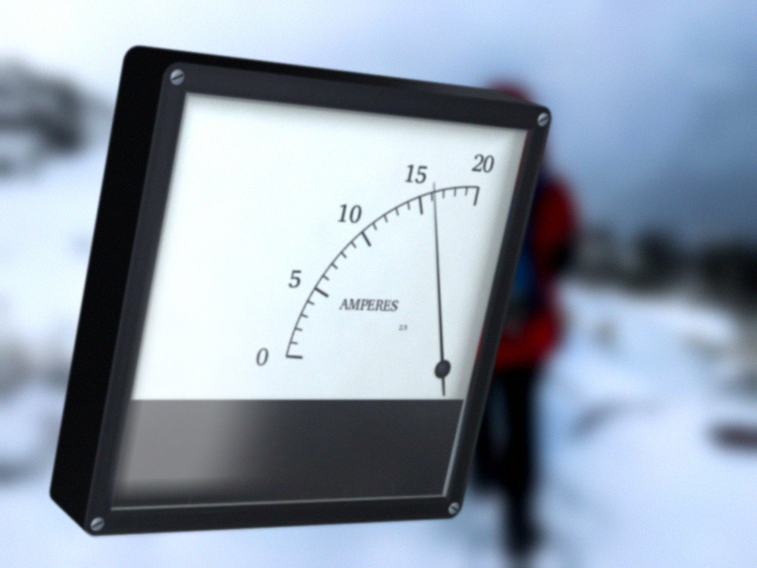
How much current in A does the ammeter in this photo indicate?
16 A
